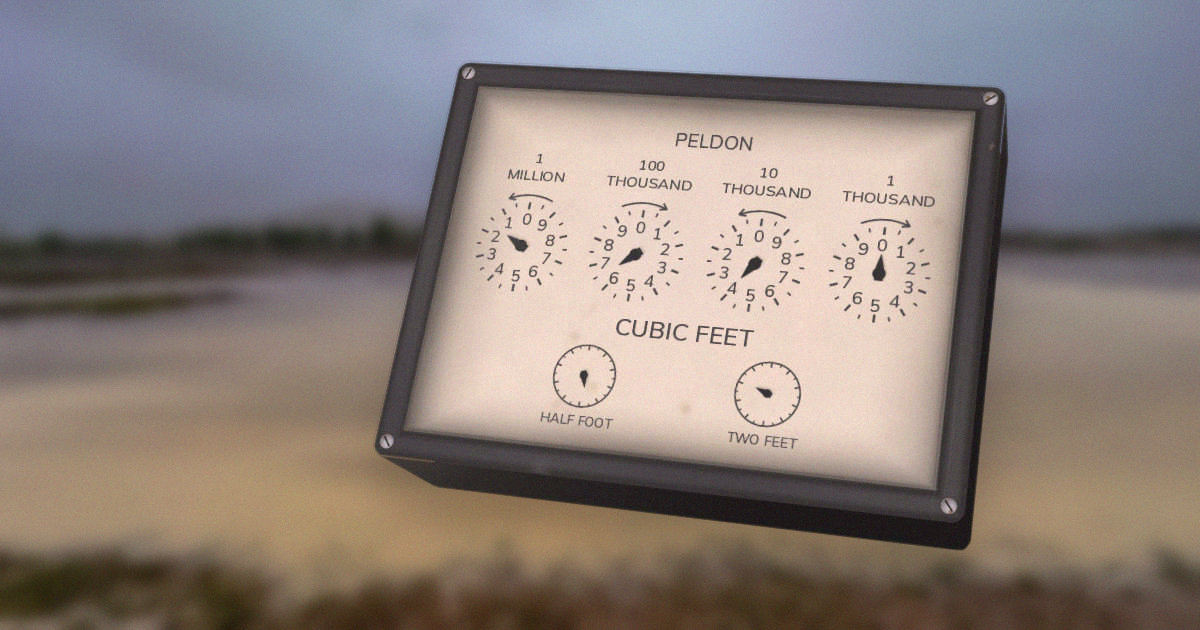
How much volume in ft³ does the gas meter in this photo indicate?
164000 ft³
